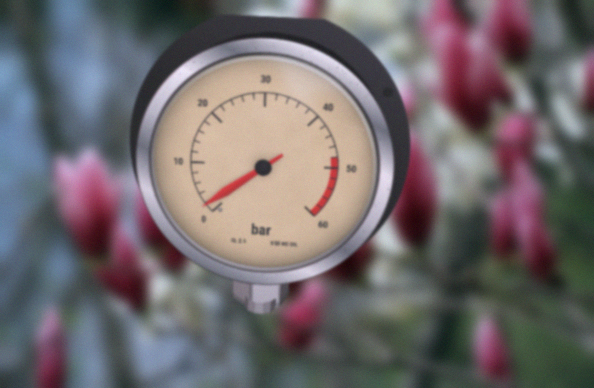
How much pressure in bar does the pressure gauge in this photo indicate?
2 bar
